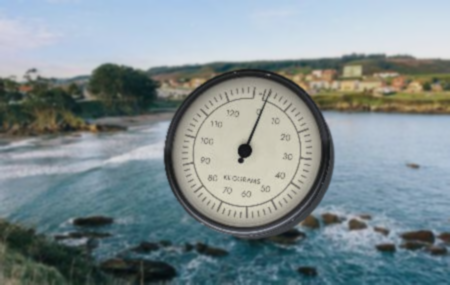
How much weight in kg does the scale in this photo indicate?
2 kg
